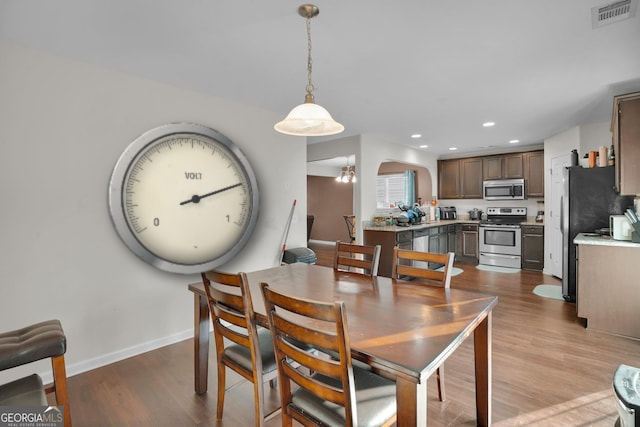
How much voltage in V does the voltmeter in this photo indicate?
0.8 V
